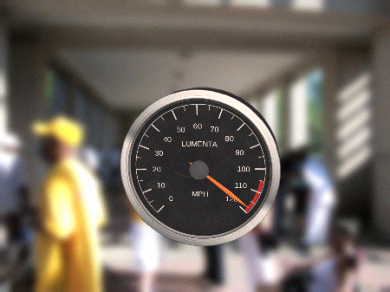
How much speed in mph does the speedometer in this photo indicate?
117.5 mph
